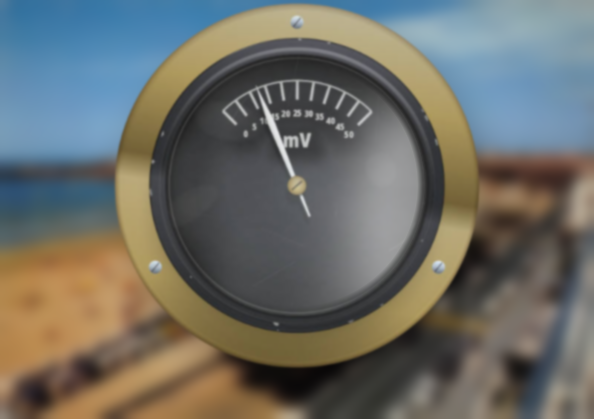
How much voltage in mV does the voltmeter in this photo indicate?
12.5 mV
